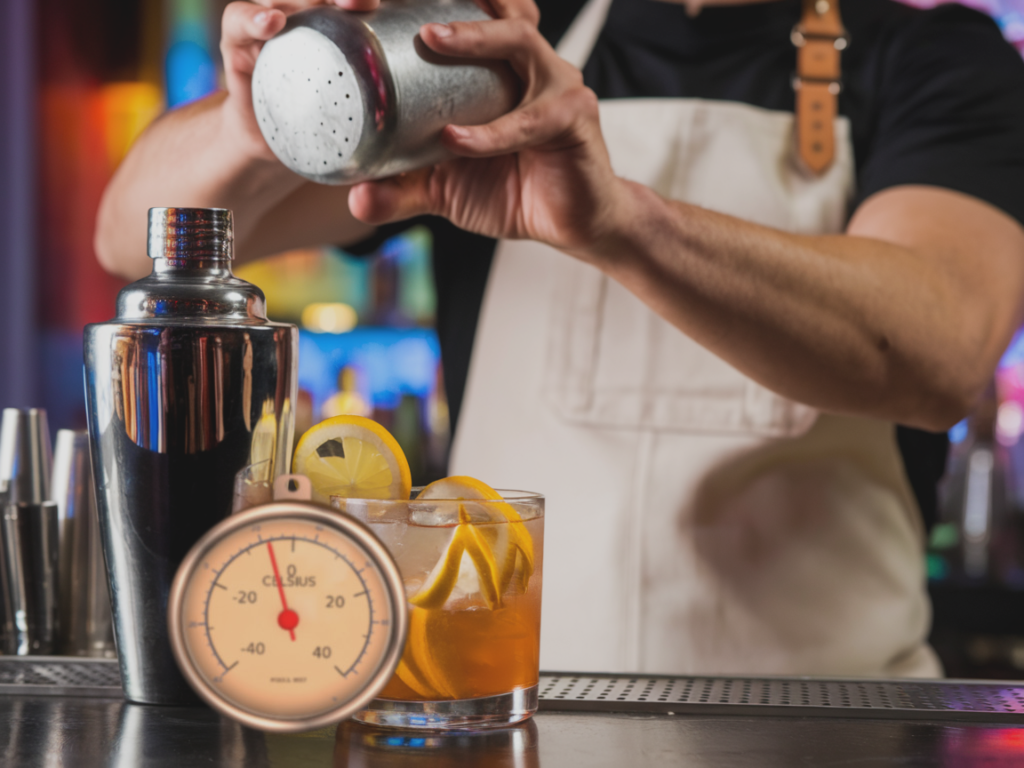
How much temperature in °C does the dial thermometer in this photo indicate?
-5 °C
